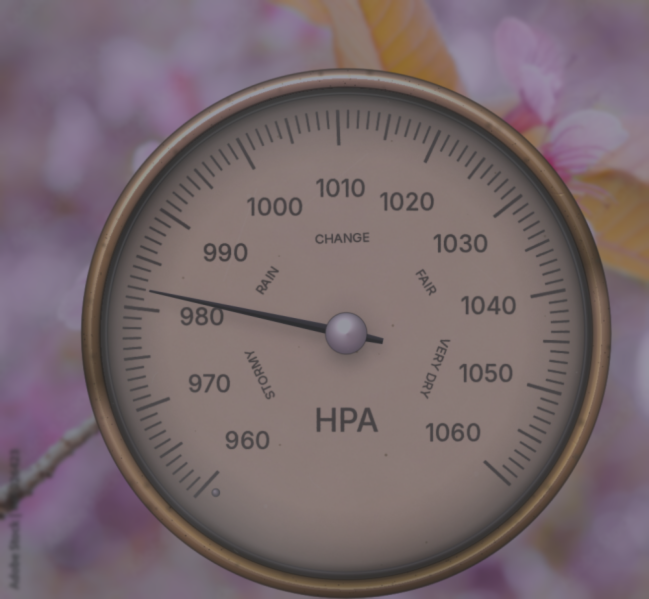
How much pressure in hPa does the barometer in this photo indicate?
982 hPa
